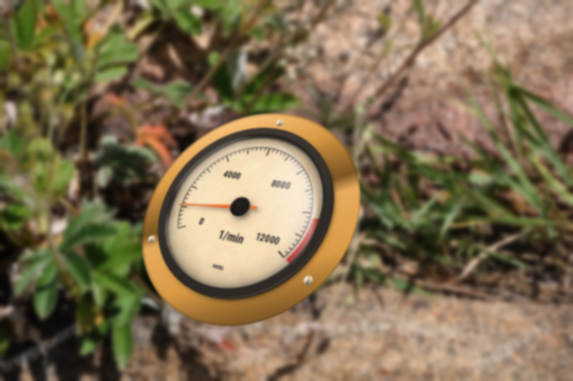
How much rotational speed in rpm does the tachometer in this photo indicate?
1000 rpm
